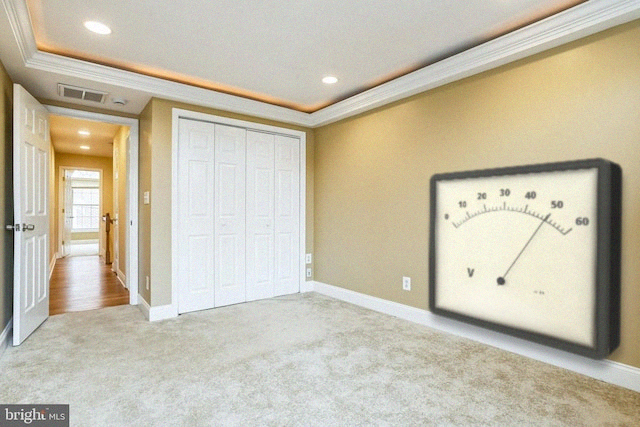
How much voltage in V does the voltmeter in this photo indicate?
50 V
